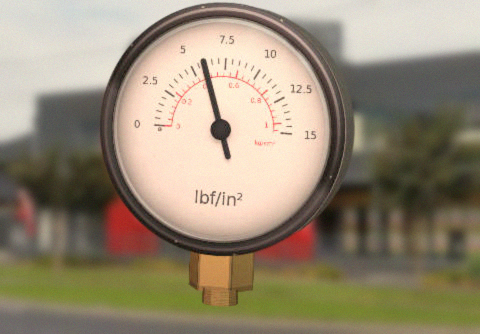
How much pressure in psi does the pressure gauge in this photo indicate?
6 psi
